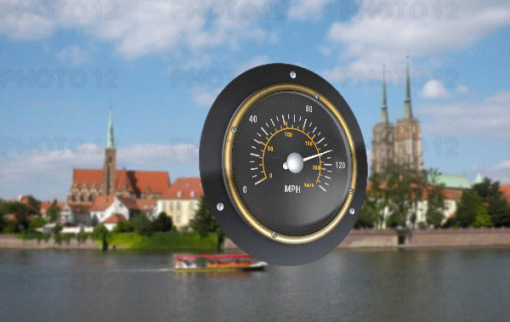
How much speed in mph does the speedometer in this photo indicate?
110 mph
